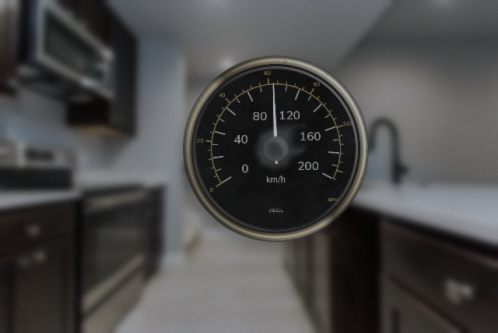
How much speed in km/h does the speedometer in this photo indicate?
100 km/h
